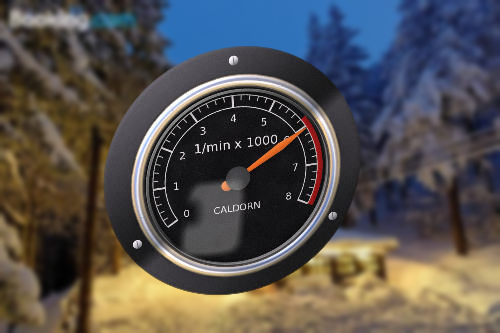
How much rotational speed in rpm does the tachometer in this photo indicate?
6000 rpm
